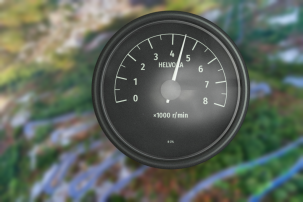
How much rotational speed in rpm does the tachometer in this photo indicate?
4500 rpm
